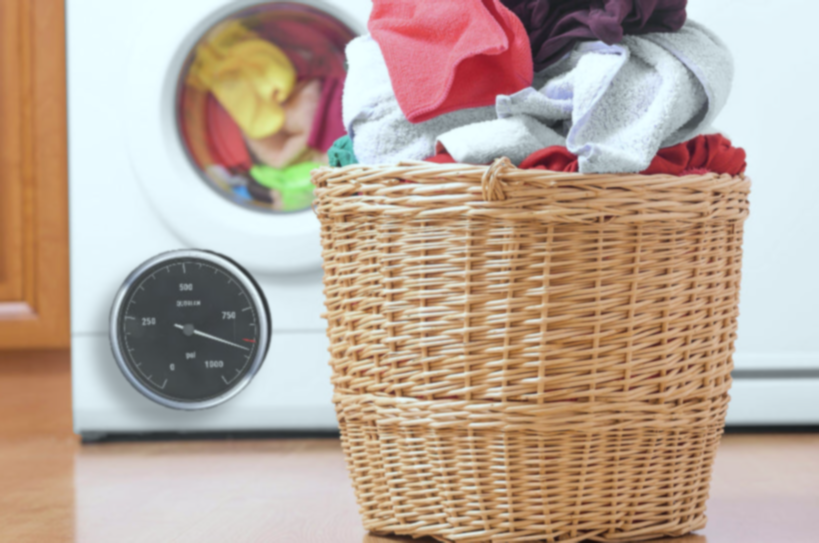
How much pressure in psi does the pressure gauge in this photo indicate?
875 psi
